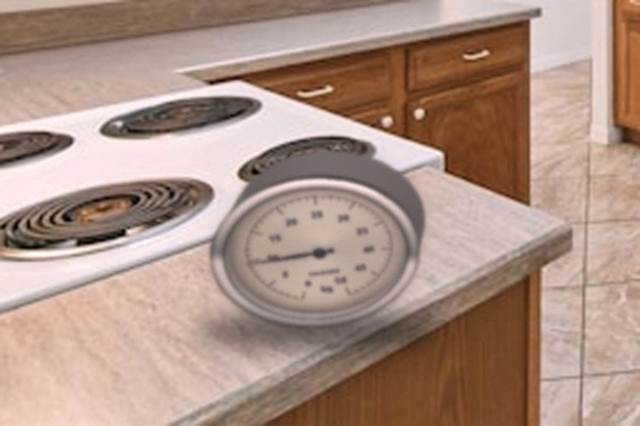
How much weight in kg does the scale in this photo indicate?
10 kg
